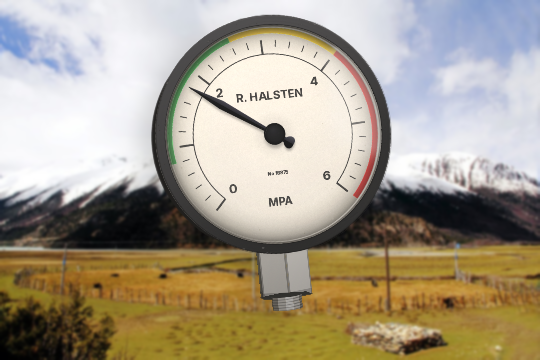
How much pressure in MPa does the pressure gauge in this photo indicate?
1.8 MPa
